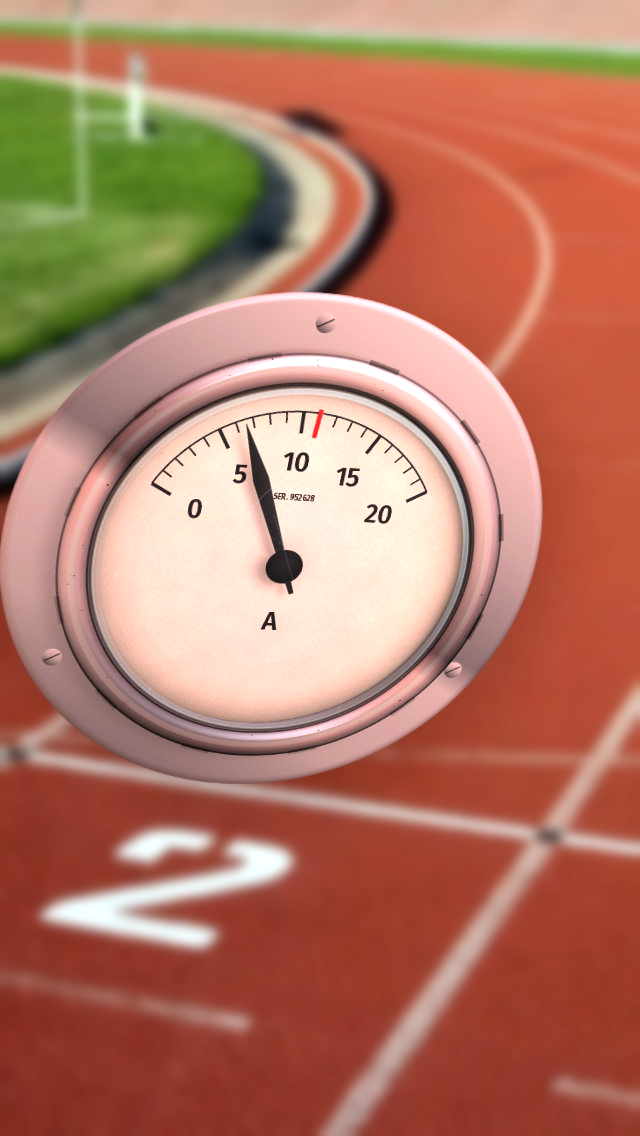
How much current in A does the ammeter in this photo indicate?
6.5 A
